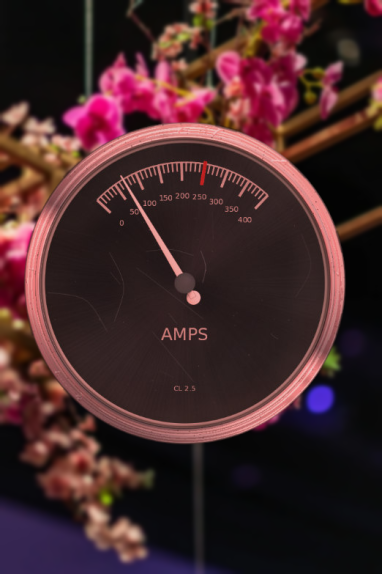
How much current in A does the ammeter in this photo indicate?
70 A
